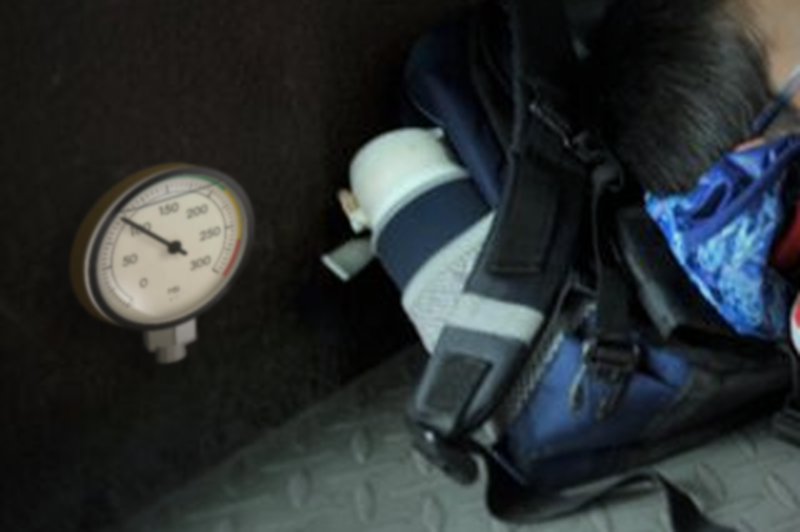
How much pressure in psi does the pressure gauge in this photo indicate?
100 psi
